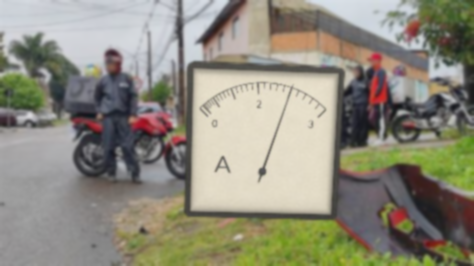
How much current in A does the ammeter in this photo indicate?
2.5 A
